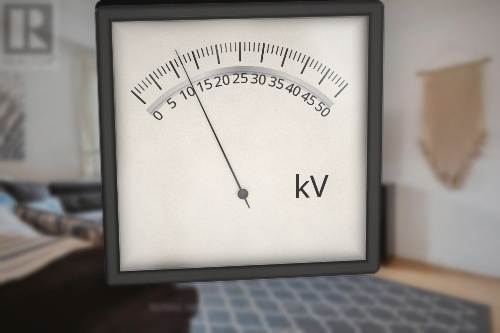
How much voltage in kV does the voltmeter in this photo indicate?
12 kV
